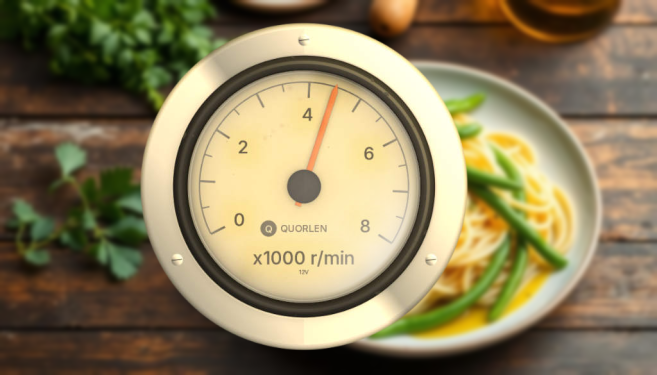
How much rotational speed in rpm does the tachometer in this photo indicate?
4500 rpm
